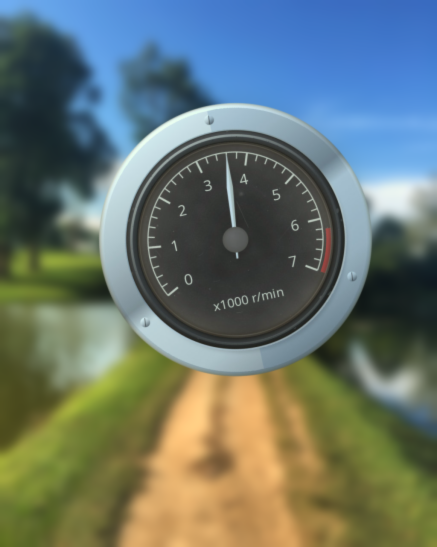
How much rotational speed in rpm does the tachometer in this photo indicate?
3600 rpm
